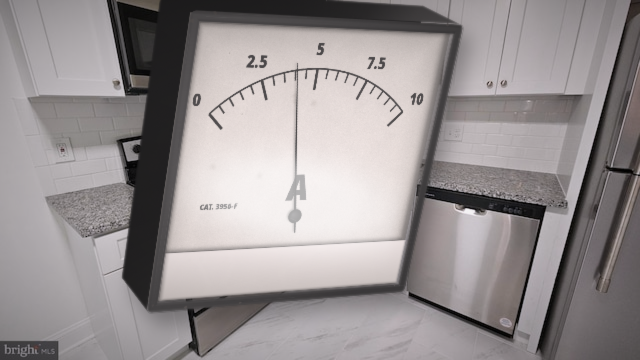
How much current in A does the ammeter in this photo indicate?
4 A
